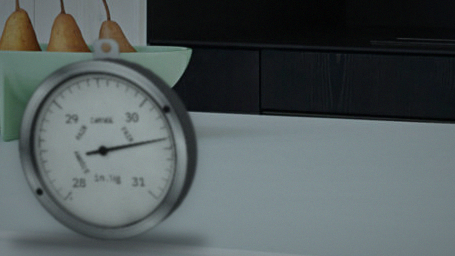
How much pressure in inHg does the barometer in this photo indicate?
30.4 inHg
